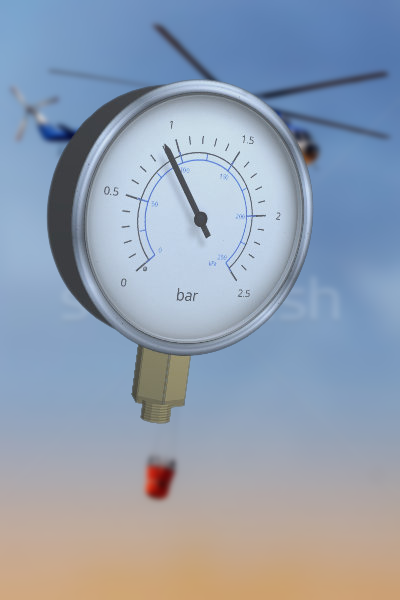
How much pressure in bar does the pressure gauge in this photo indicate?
0.9 bar
